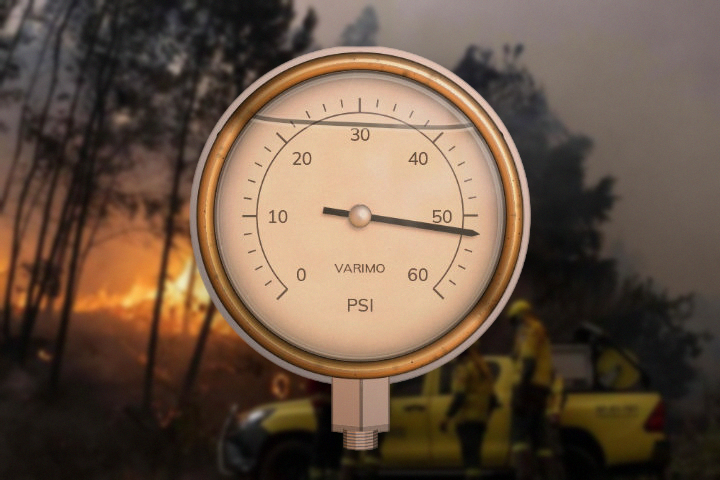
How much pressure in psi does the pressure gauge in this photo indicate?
52 psi
